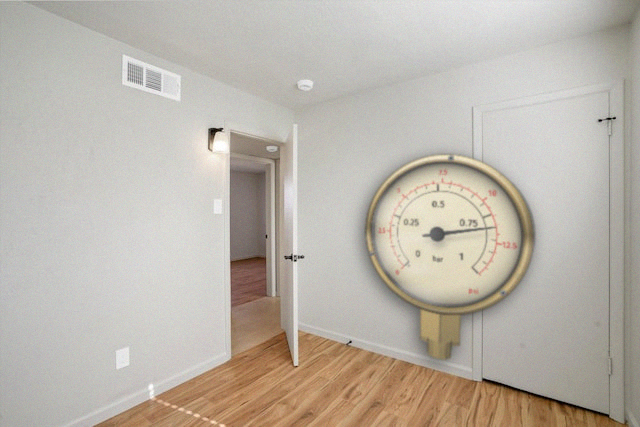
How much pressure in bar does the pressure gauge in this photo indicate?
0.8 bar
